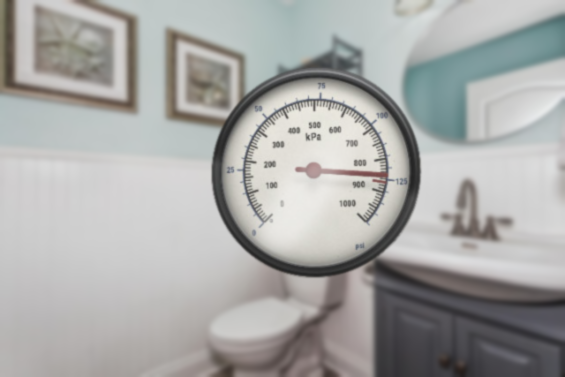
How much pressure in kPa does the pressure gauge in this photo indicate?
850 kPa
